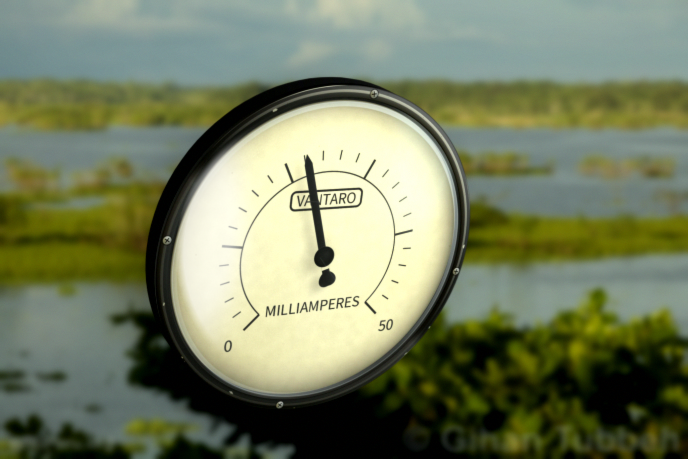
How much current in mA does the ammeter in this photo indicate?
22 mA
